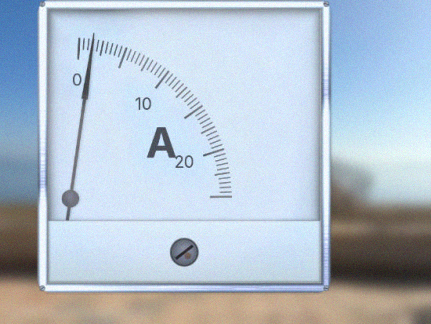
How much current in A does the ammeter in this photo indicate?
1.5 A
